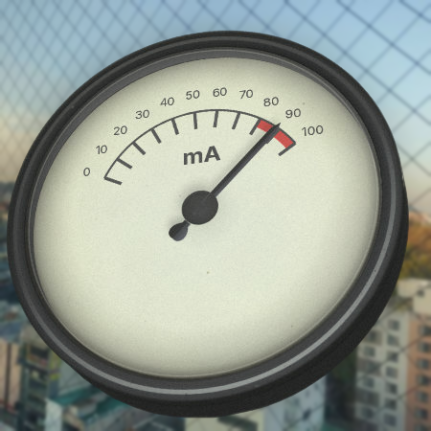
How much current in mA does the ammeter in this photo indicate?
90 mA
